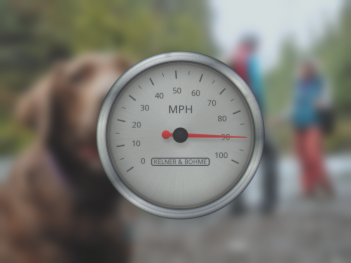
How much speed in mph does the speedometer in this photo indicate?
90 mph
